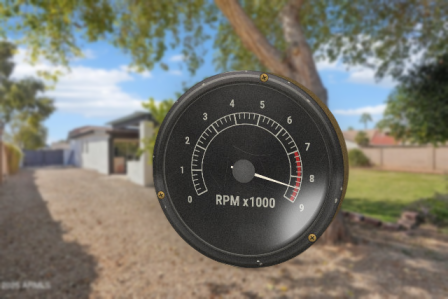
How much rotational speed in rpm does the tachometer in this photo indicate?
8400 rpm
